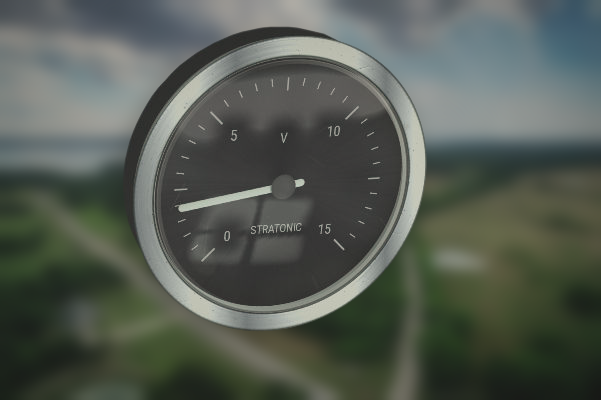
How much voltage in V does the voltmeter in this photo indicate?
2 V
